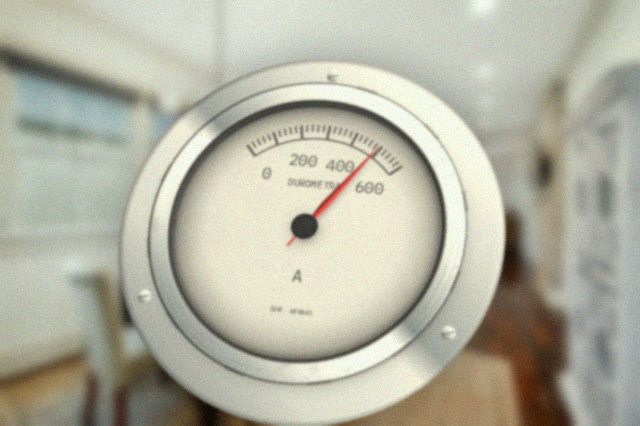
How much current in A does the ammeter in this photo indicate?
500 A
